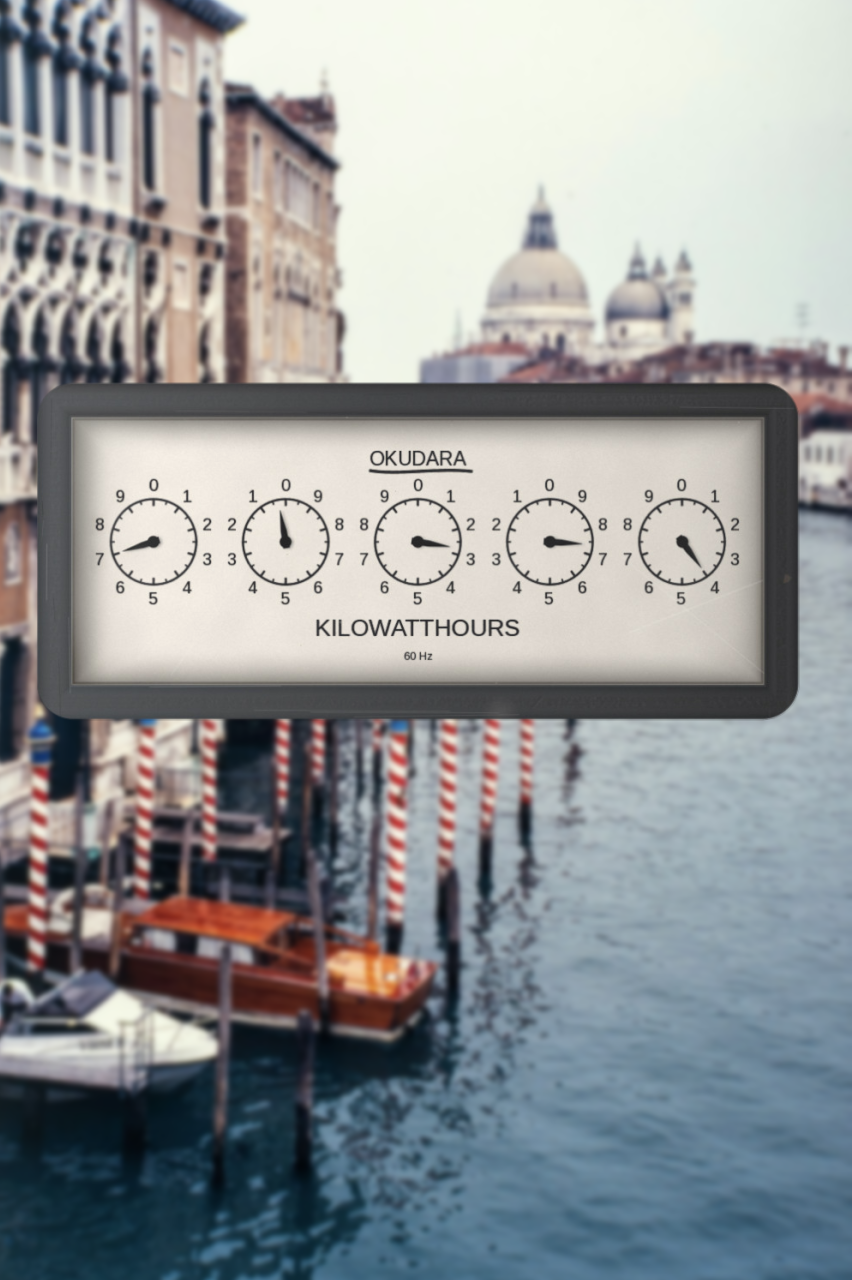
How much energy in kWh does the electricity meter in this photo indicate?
70274 kWh
